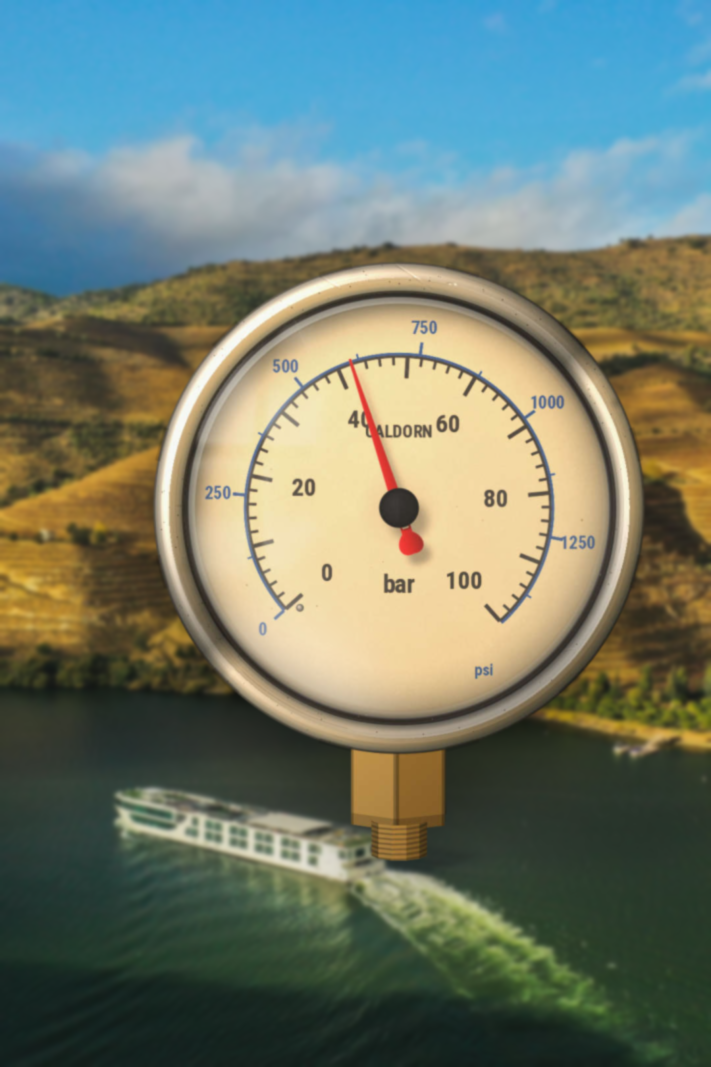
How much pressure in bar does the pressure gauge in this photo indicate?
42 bar
